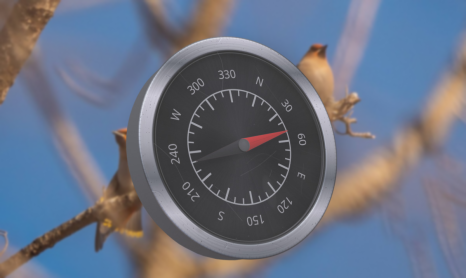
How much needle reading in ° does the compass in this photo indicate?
50 °
